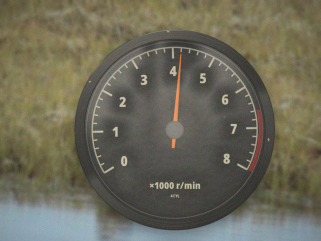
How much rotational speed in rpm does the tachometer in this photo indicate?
4200 rpm
